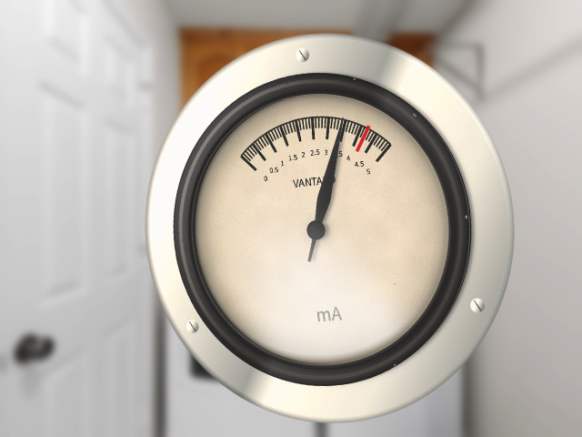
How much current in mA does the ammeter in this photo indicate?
3.5 mA
